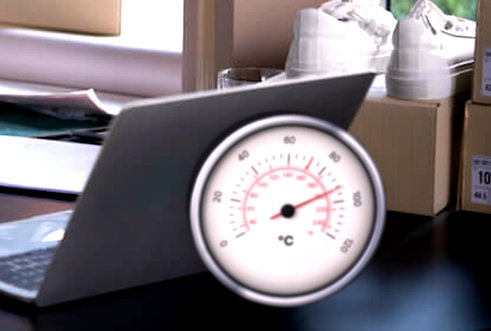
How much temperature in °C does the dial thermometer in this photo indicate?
92 °C
